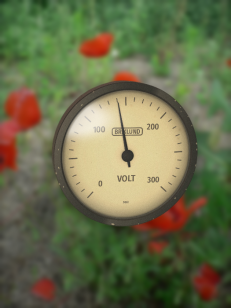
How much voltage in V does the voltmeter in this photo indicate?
140 V
